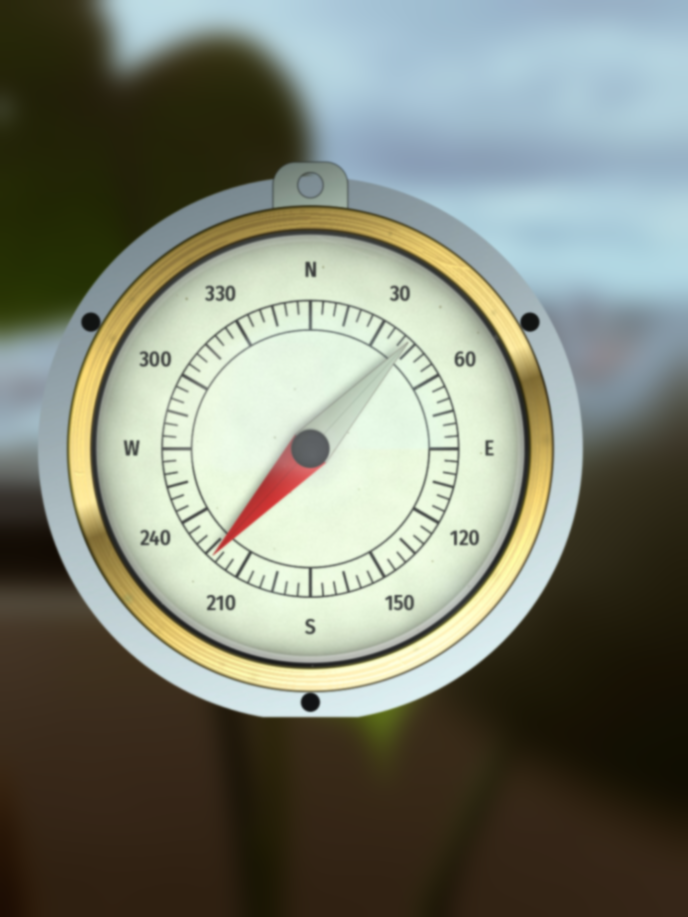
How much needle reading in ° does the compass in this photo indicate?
222.5 °
